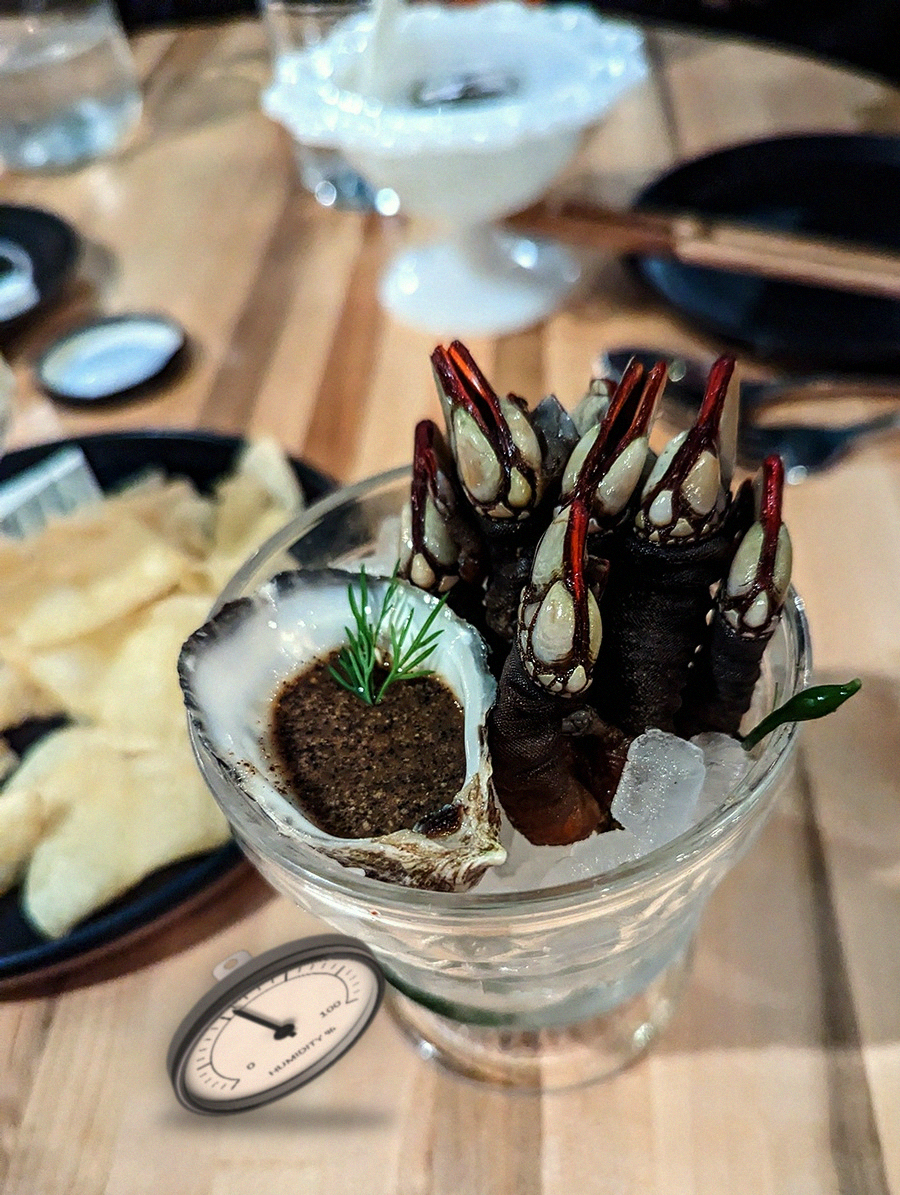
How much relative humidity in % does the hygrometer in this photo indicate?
44 %
